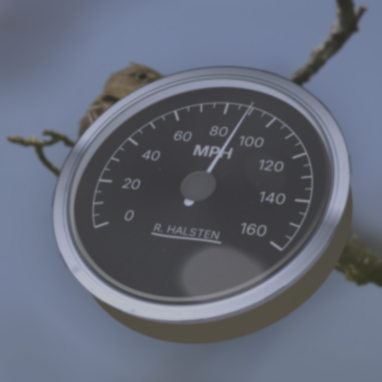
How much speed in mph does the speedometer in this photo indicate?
90 mph
